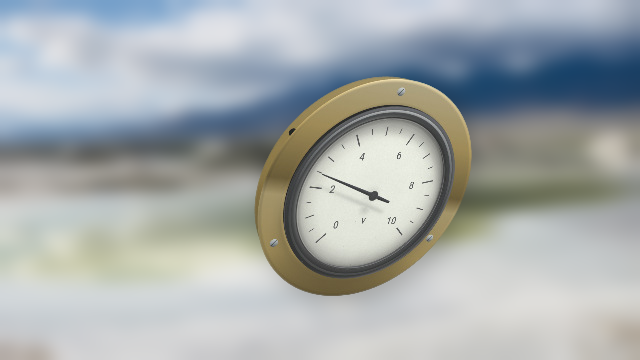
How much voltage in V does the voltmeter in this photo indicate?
2.5 V
